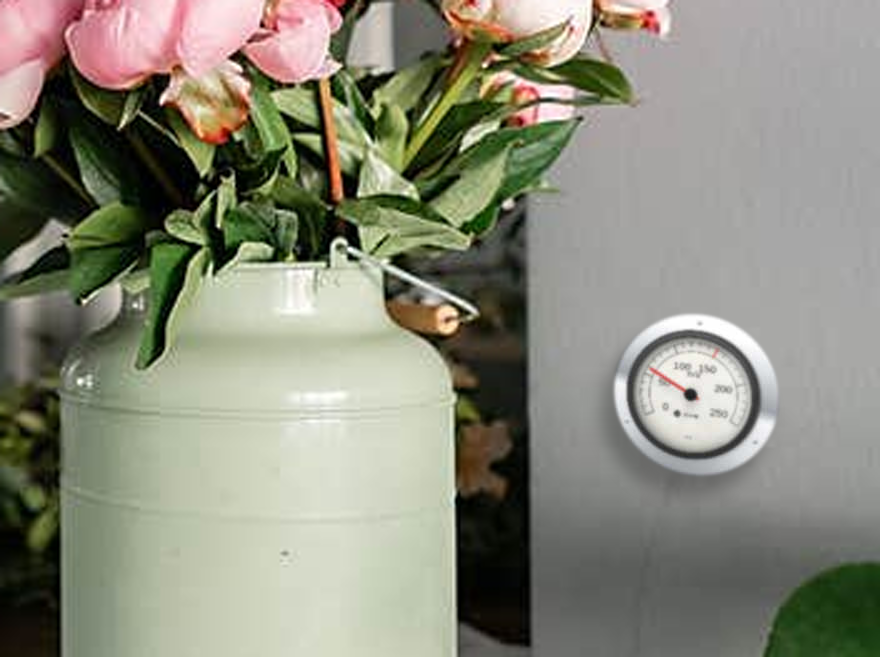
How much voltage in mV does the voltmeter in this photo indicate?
60 mV
